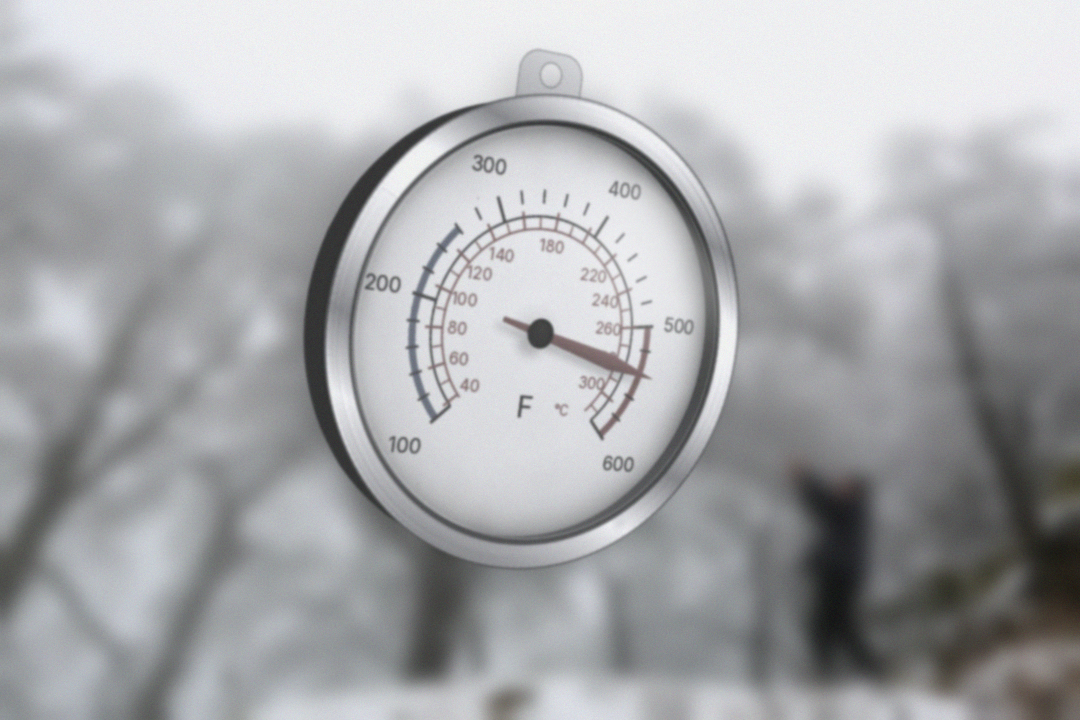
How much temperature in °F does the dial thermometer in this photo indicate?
540 °F
